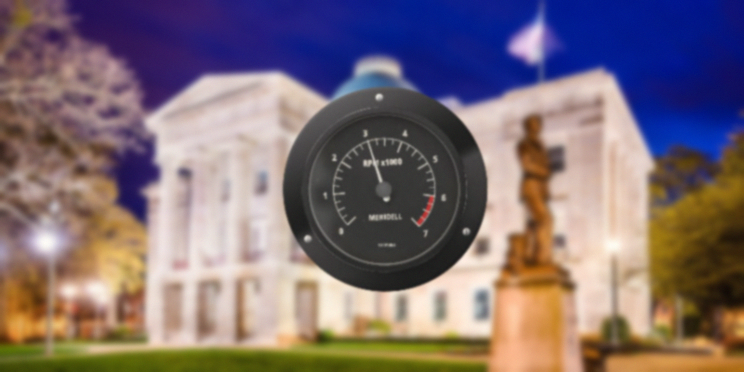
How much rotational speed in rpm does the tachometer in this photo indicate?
3000 rpm
